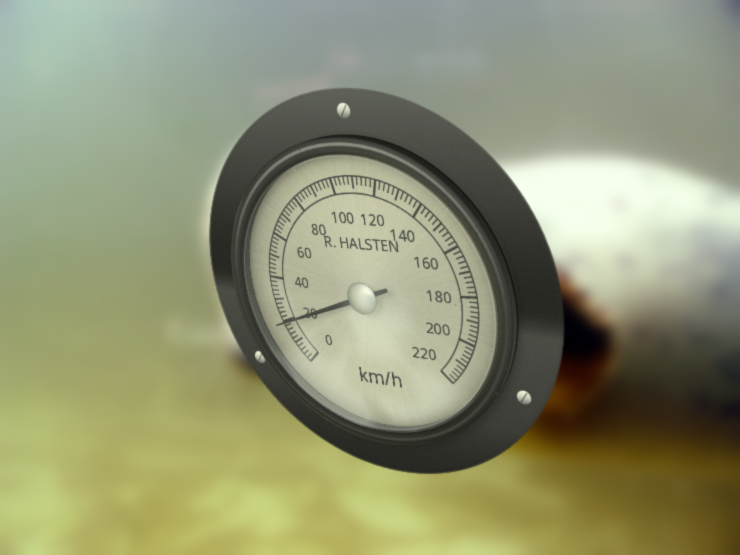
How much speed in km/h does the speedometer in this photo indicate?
20 km/h
